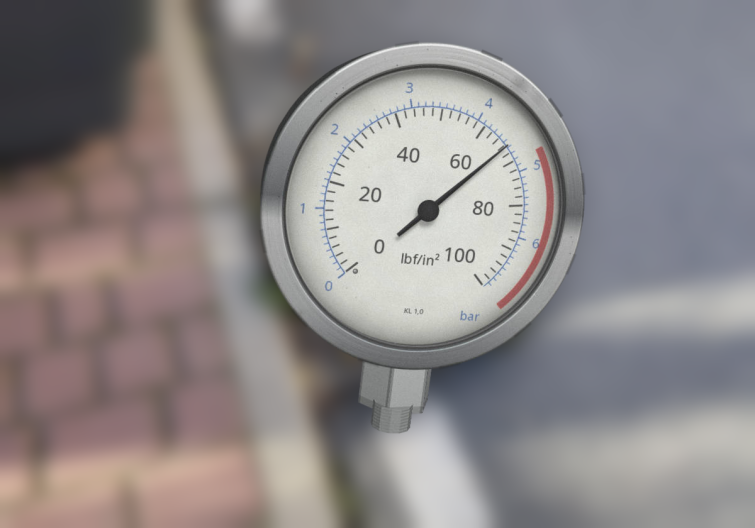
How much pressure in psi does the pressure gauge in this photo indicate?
66 psi
